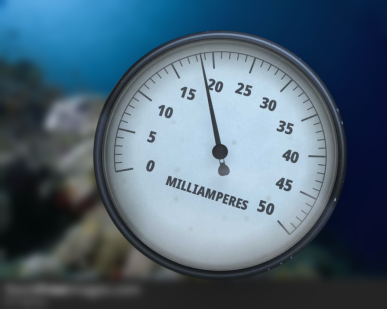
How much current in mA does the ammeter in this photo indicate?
18.5 mA
